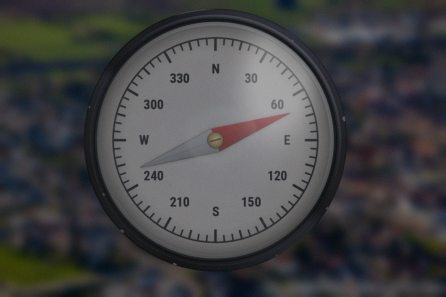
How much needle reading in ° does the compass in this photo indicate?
70 °
